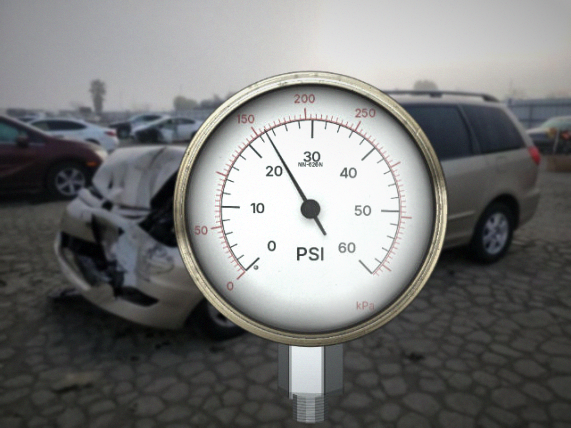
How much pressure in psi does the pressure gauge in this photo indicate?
23 psi
